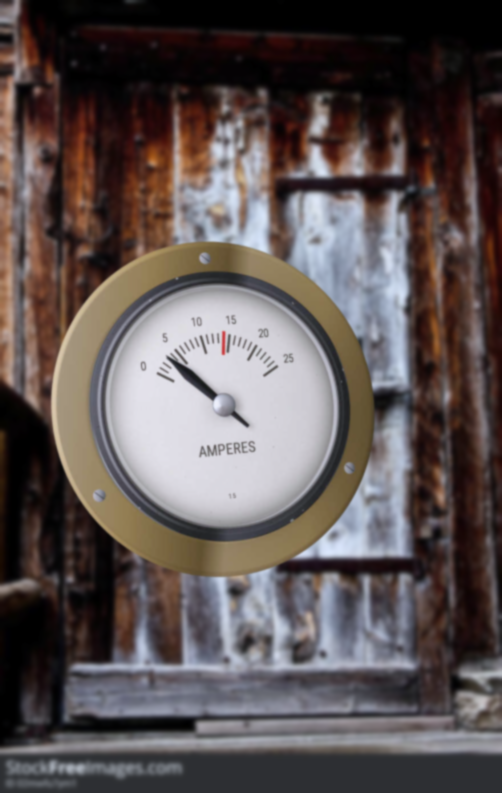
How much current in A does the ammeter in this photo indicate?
3 A
